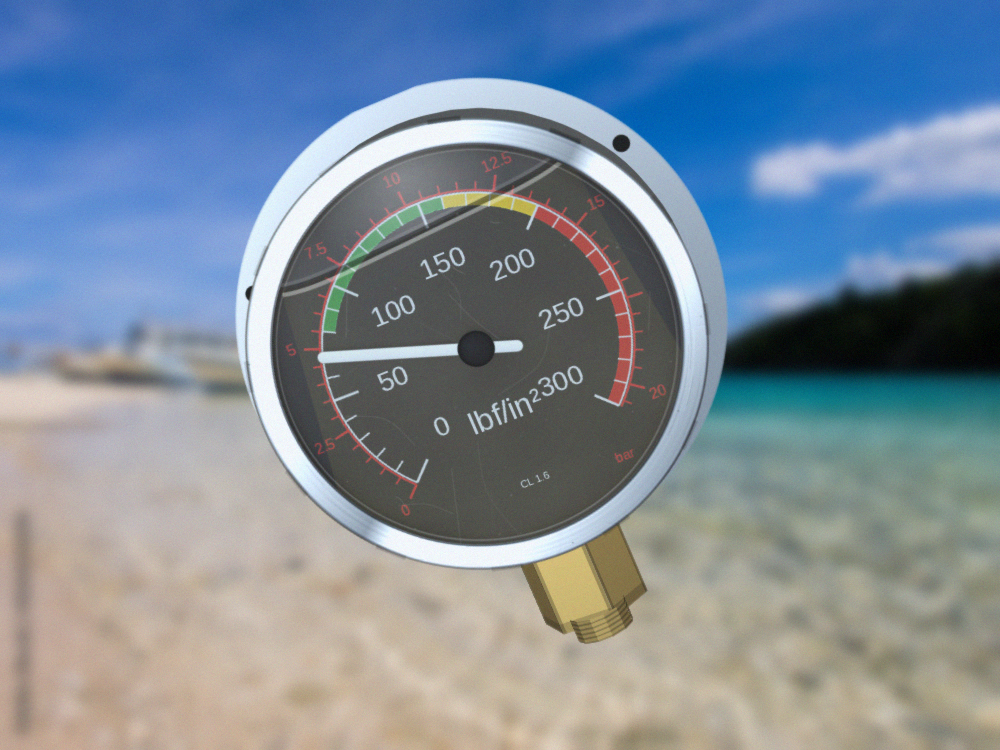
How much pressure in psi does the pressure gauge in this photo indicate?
70 psi
